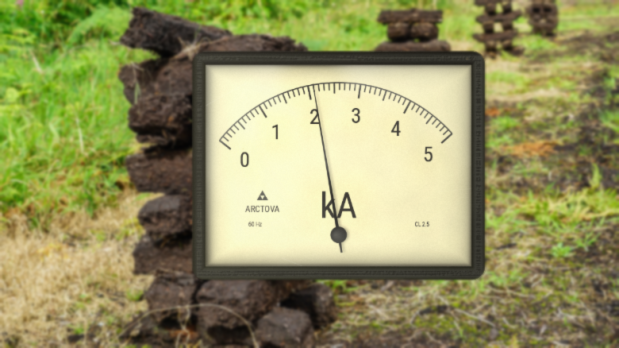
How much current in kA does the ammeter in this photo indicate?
2.1 kA
